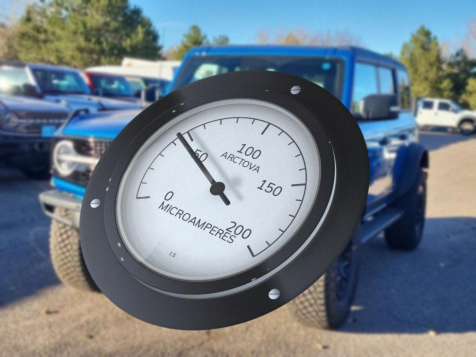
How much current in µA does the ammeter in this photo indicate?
45 µA
